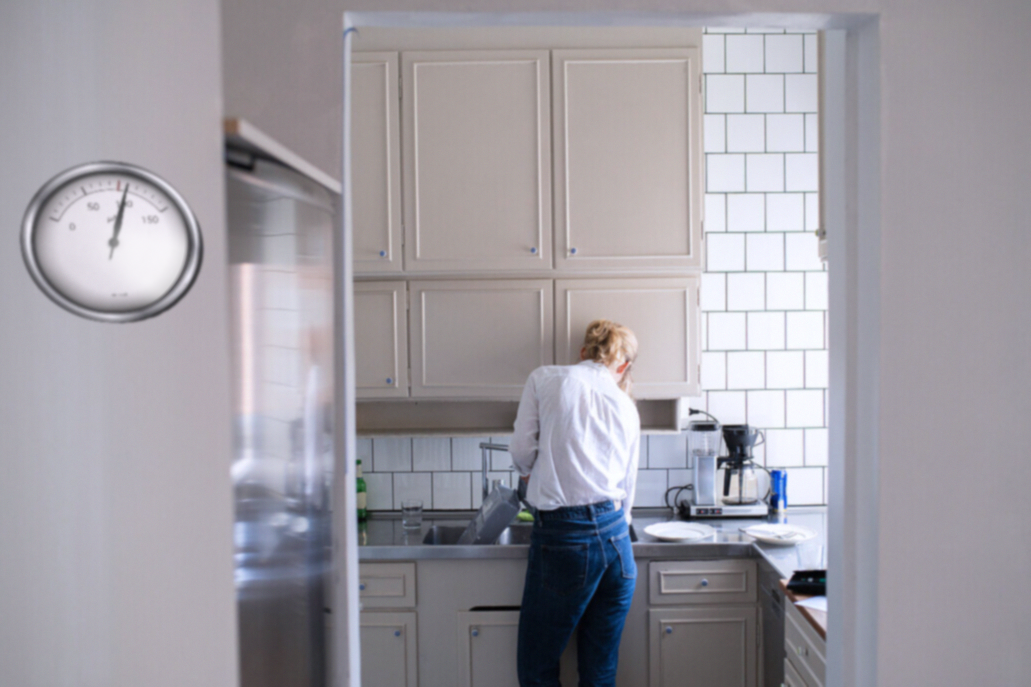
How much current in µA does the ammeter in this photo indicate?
100 µA
